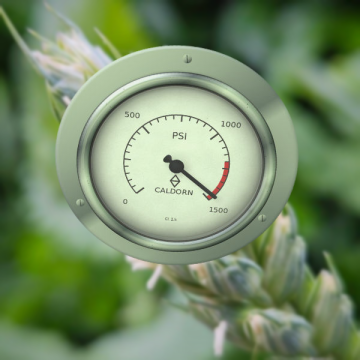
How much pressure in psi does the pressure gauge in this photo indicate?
1450 psi
